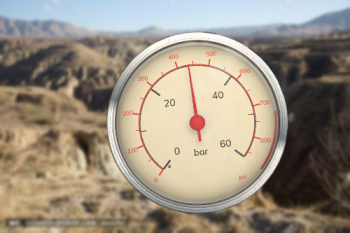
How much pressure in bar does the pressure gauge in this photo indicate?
30 bar
